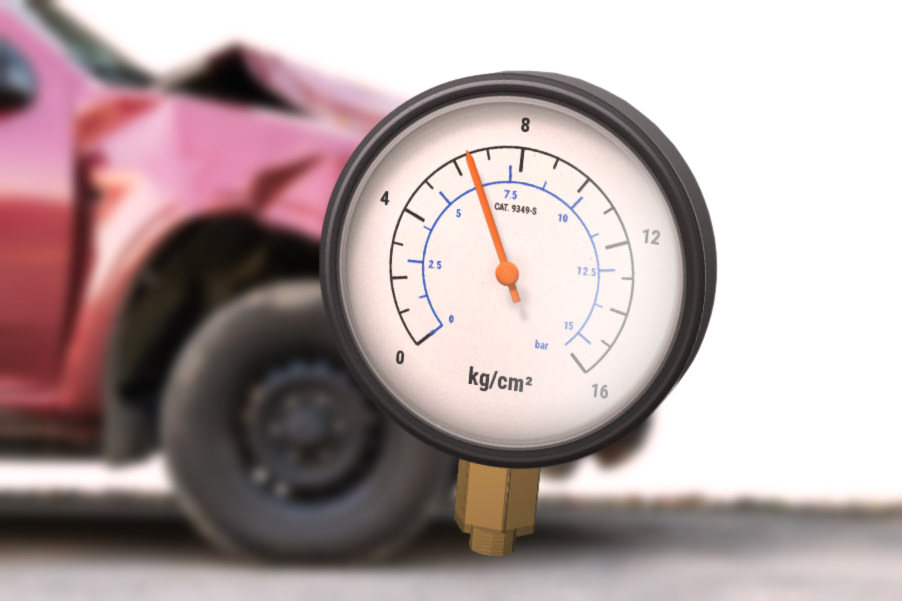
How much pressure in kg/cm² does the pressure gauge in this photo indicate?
6.5 kg/cm²
